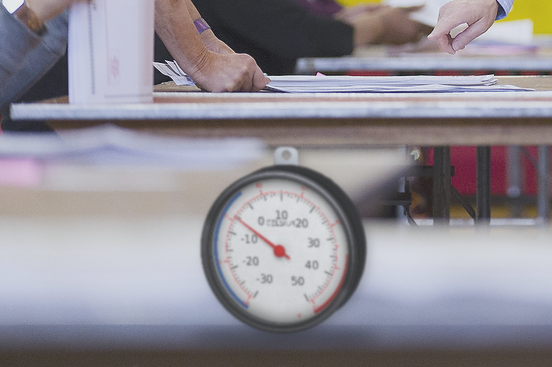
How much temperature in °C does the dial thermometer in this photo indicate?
-5 °C
